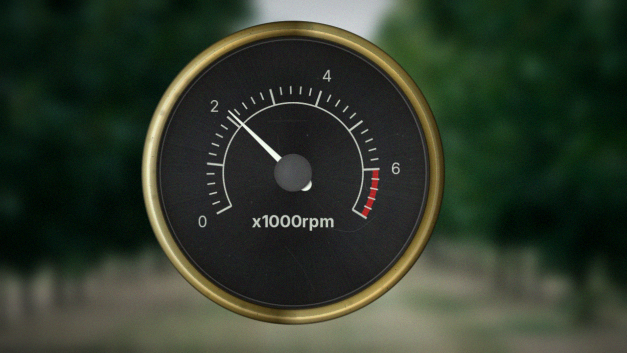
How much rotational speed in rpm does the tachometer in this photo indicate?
2100 rpm
